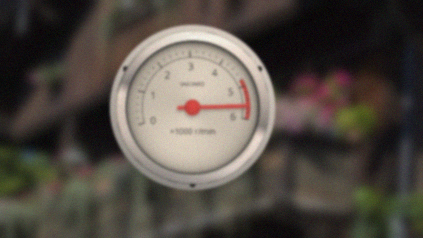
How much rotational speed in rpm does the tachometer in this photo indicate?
5600 rpm
